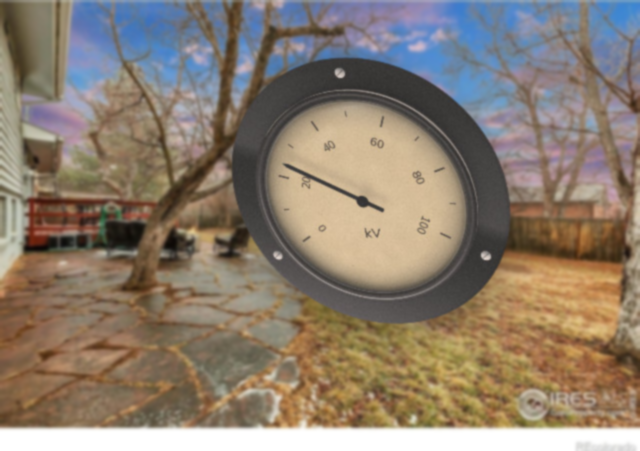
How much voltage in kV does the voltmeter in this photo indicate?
25 kV
